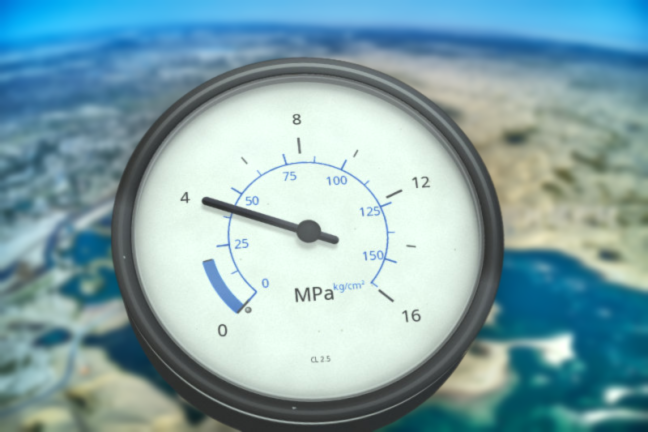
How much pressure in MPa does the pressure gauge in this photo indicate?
4 MPa
